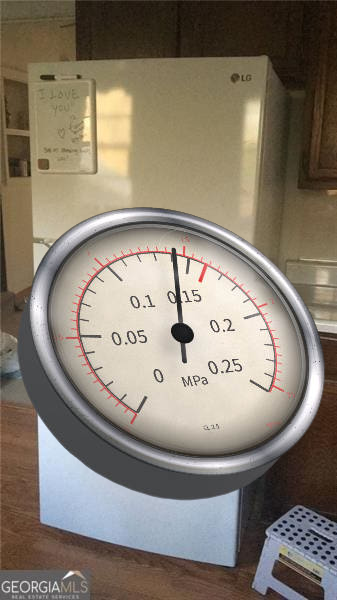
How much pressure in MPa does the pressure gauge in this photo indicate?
0.14 MPa
